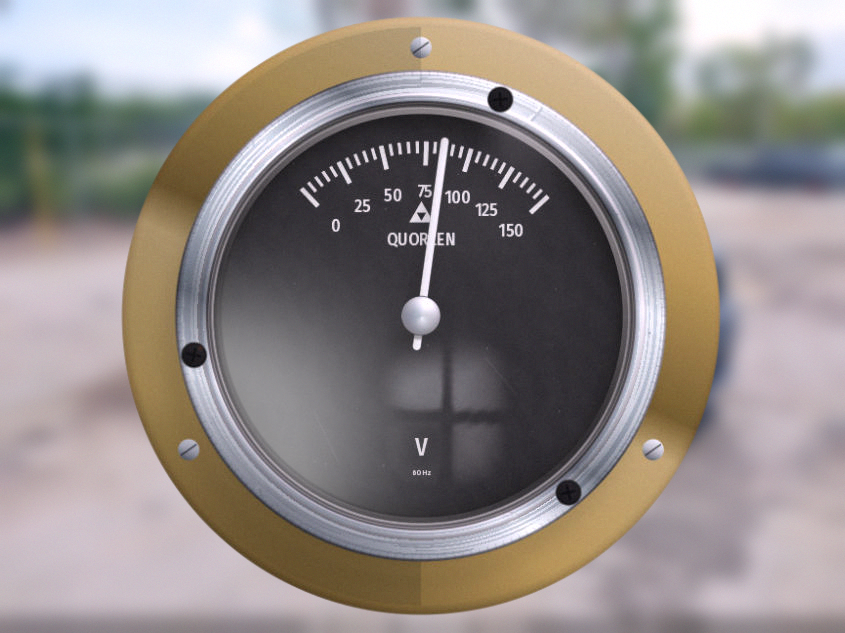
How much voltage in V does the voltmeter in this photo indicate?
85 V
